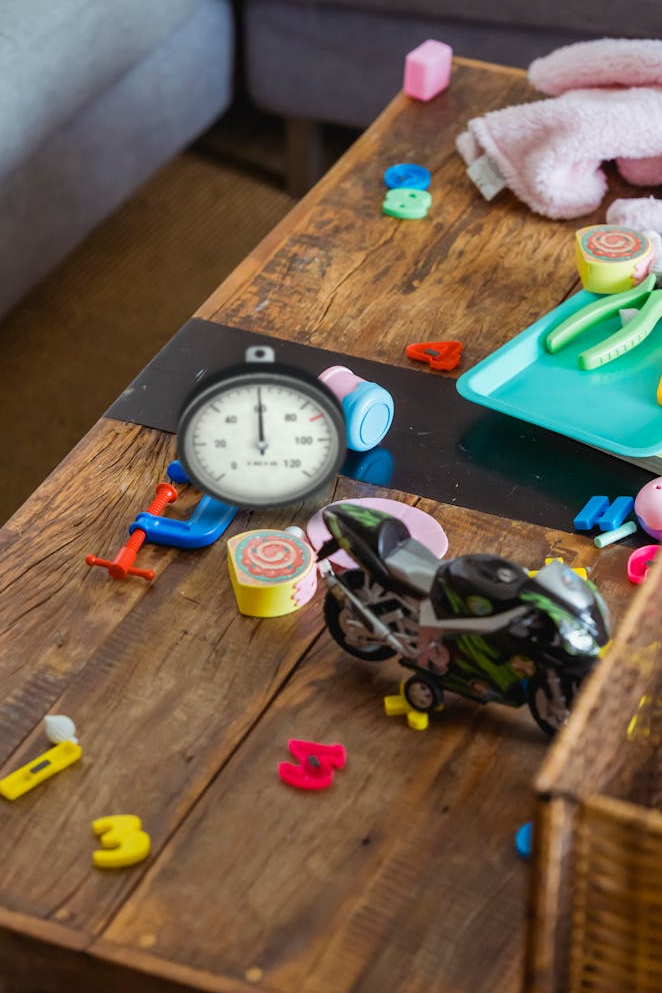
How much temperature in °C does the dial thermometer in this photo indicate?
60 °C
